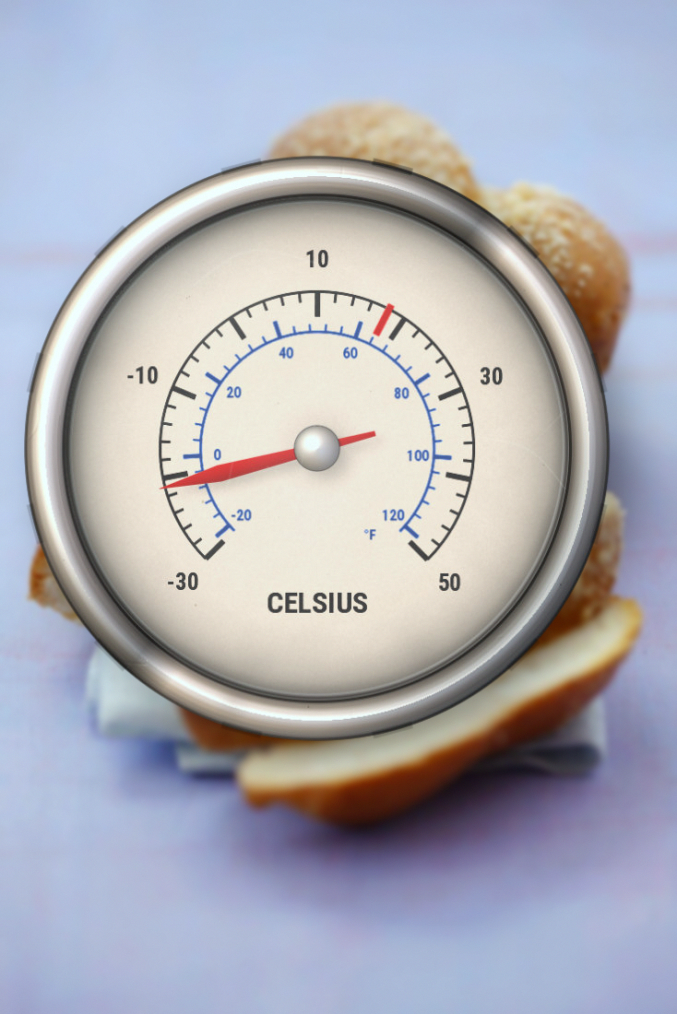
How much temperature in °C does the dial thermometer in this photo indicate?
-21 °C
